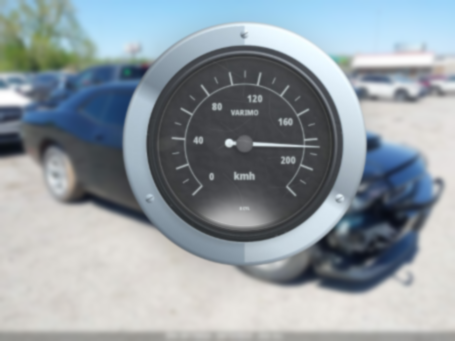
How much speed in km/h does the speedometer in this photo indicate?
185 km/h
